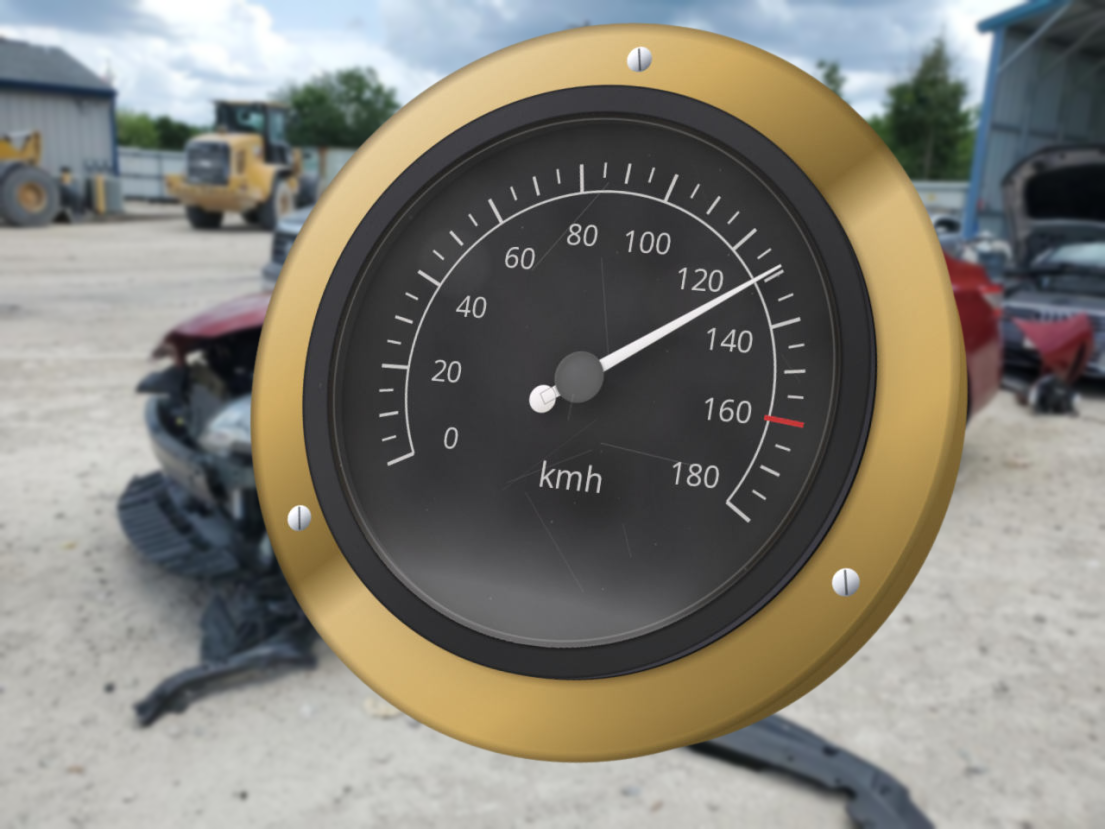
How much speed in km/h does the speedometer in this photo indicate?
130 km/h
